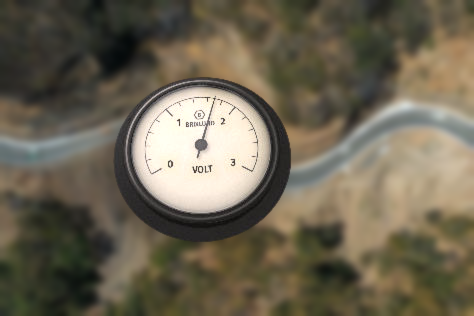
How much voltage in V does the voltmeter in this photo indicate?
1.7 V
